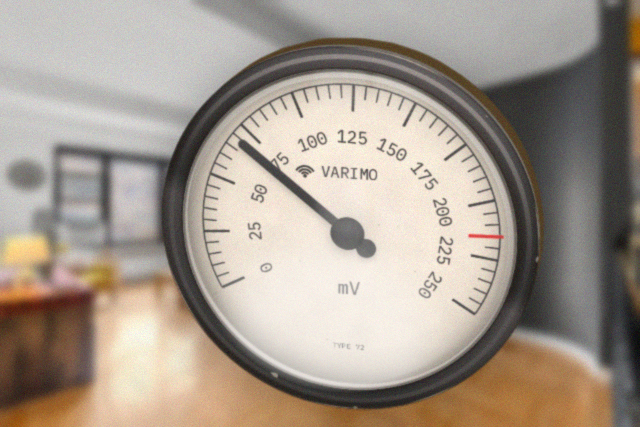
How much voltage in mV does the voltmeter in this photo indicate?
70 mV
